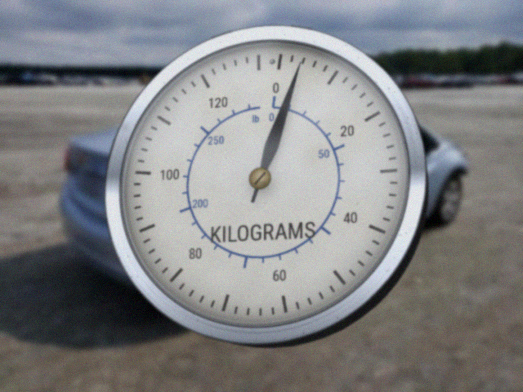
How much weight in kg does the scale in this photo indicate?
4 kg
